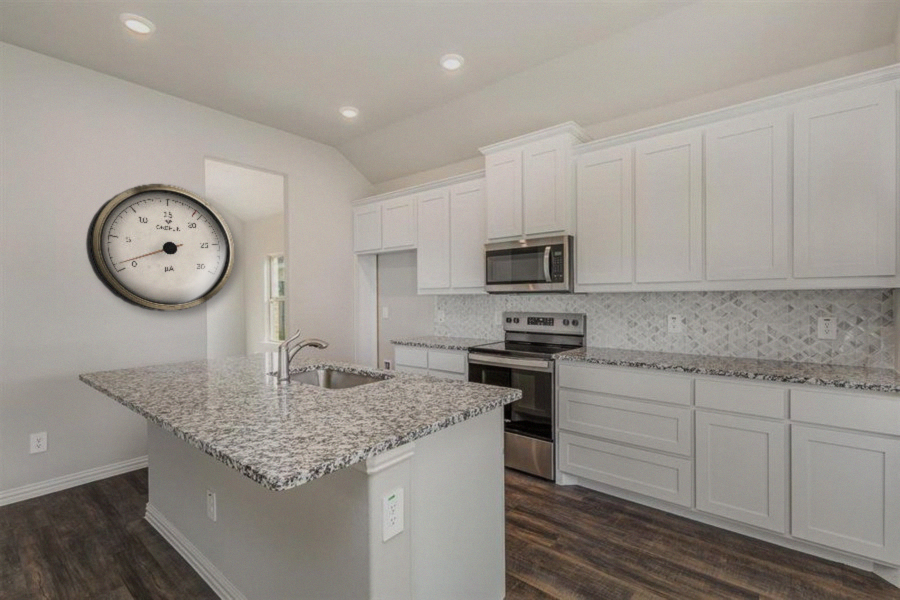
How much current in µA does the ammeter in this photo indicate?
1 µA
